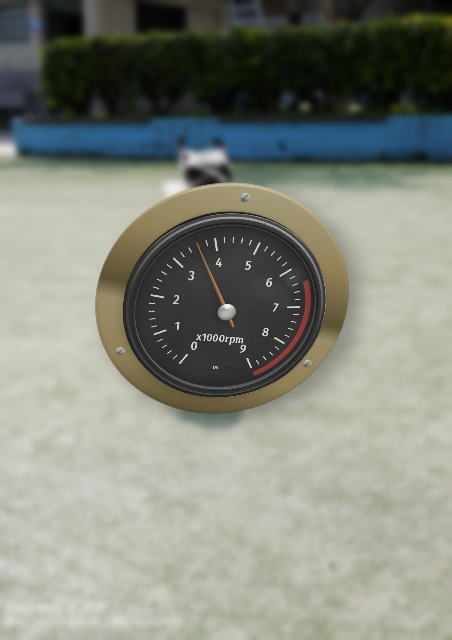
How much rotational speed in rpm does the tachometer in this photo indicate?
3600 rpm
